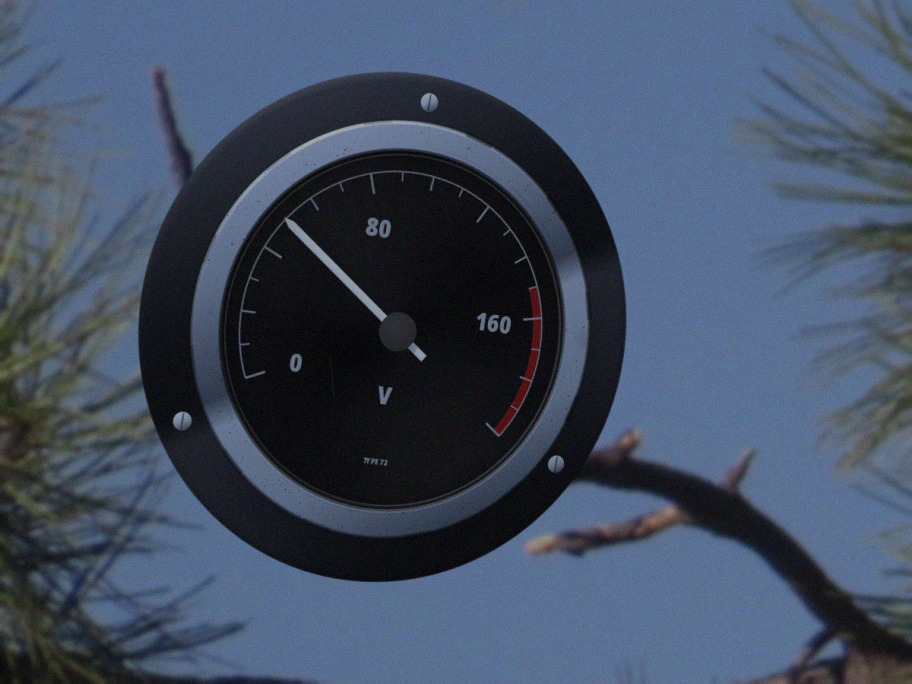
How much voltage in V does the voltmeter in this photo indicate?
50 V
